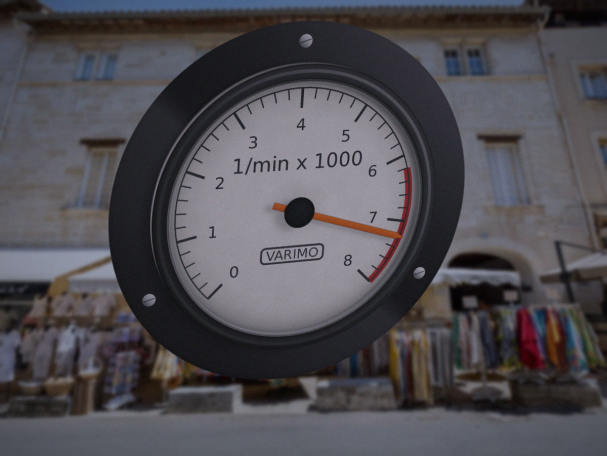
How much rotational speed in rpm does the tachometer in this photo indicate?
7200 rpm
